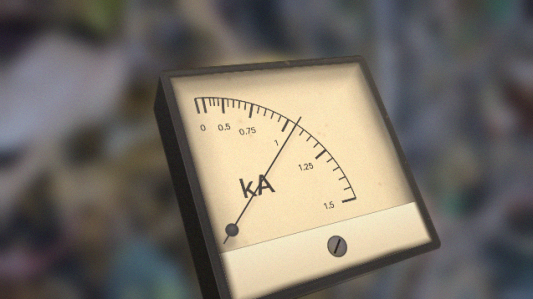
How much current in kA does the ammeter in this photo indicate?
1.05 kA
